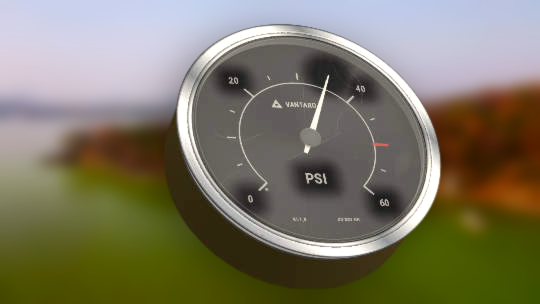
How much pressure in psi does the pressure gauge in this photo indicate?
35 psi
